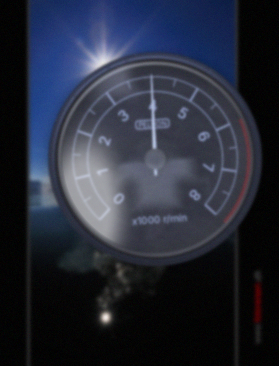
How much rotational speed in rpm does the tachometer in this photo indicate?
4000 rpm
